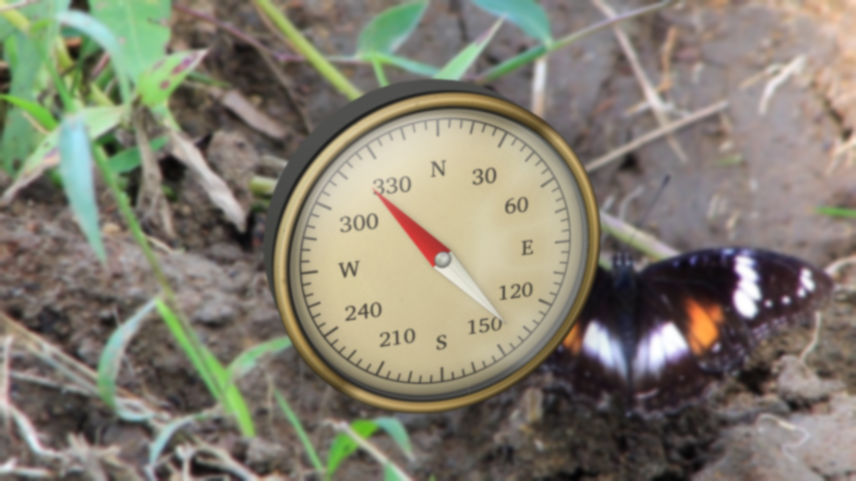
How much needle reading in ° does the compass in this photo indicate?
320 °
